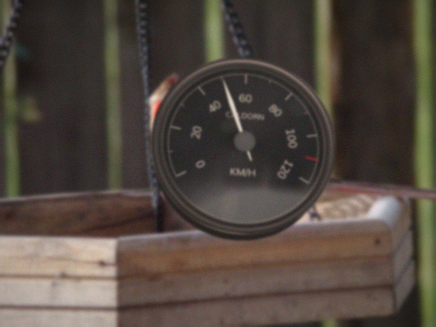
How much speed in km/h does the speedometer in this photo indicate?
50 km/h
